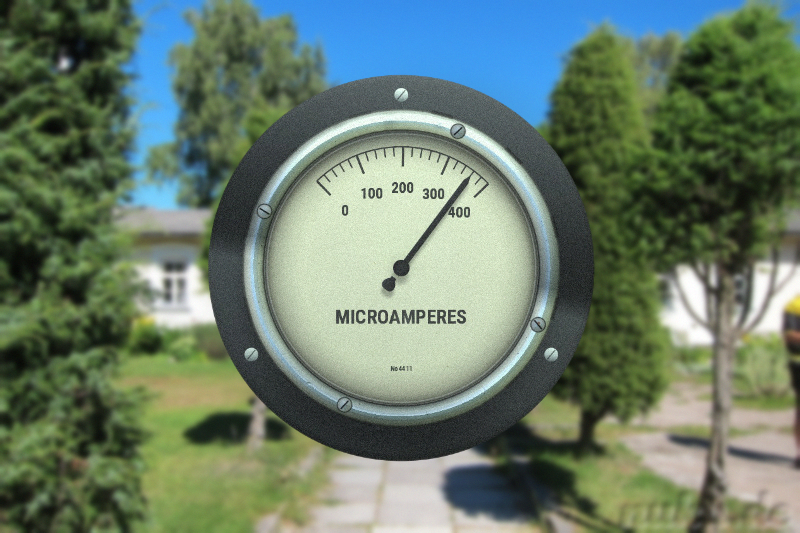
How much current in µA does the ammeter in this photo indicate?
360 µA
